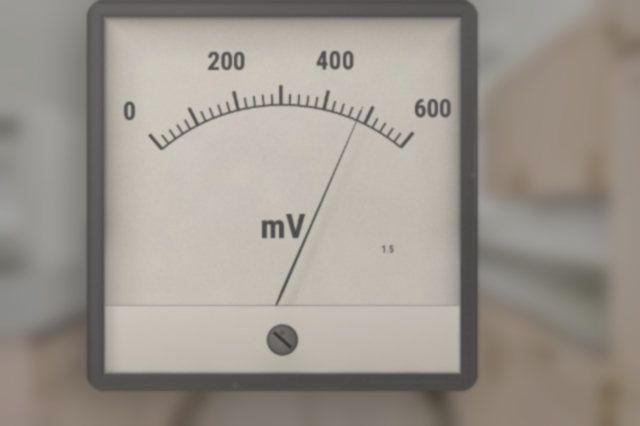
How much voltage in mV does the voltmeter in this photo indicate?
480 mV
